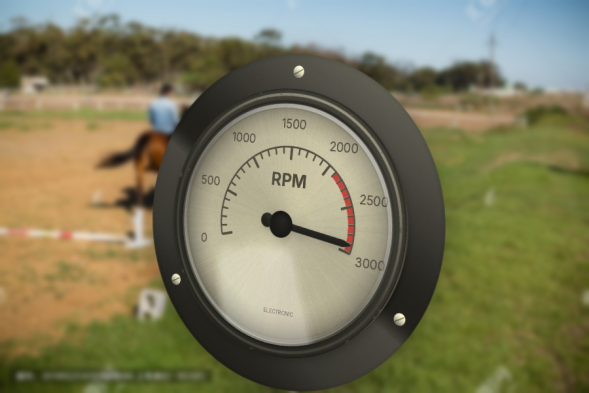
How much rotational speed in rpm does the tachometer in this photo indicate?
2900 rpm
